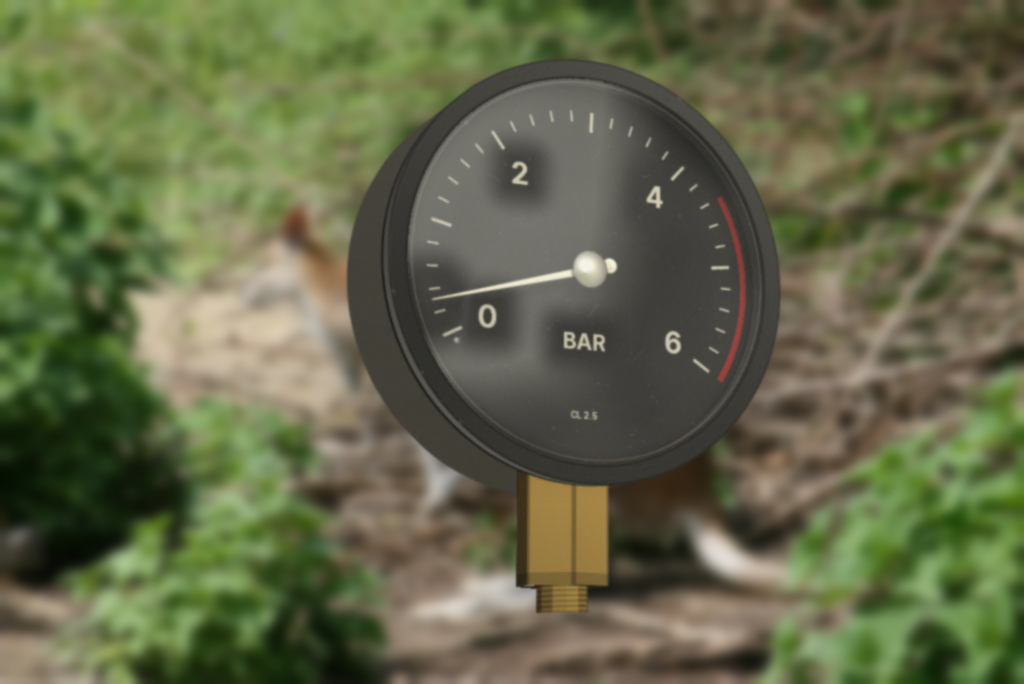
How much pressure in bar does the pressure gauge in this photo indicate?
0.3 bar
